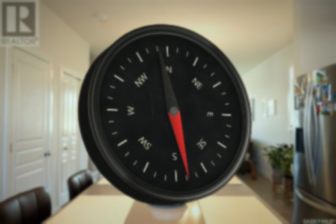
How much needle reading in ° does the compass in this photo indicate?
170 °
